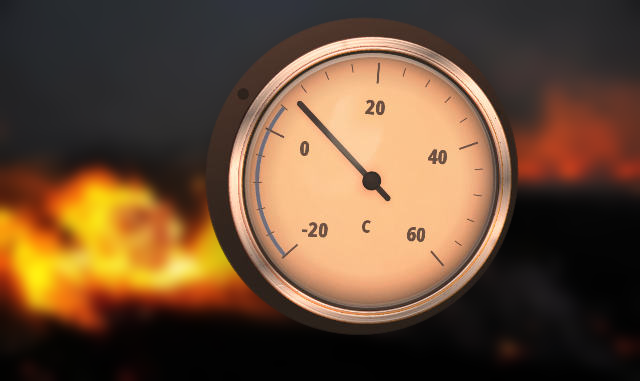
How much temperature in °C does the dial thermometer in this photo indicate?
6 °C
